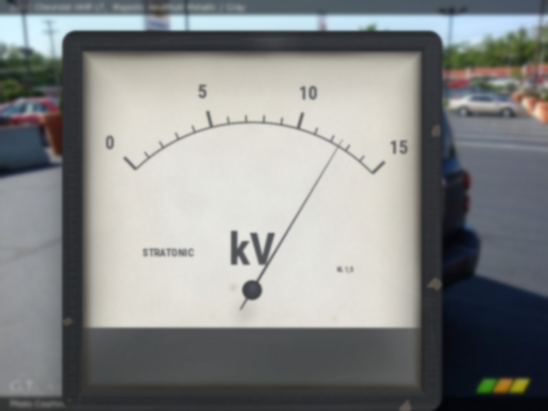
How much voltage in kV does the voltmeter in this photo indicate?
12.5 kV
